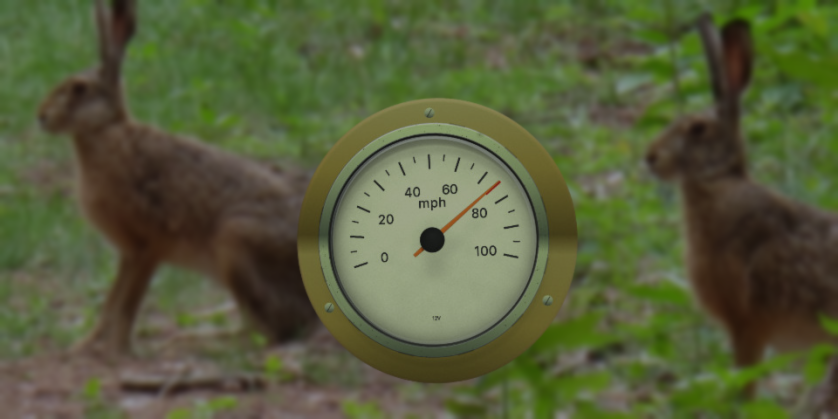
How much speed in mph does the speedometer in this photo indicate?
75 mph
